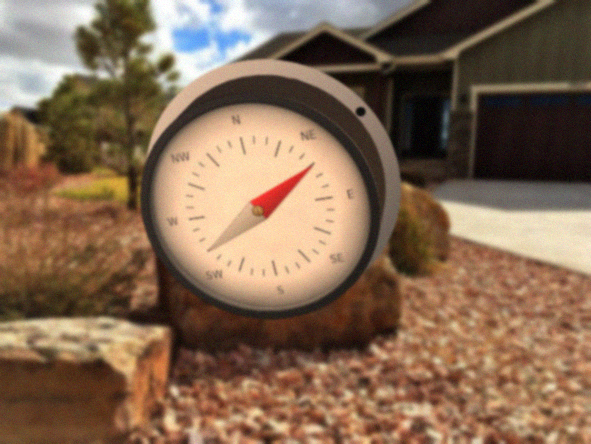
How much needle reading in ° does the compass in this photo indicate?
60 °
